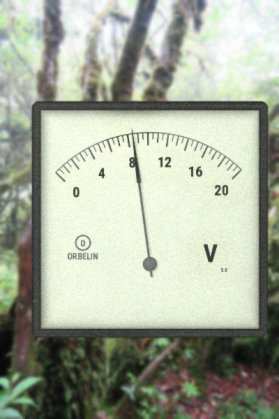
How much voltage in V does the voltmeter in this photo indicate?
8.5 V
